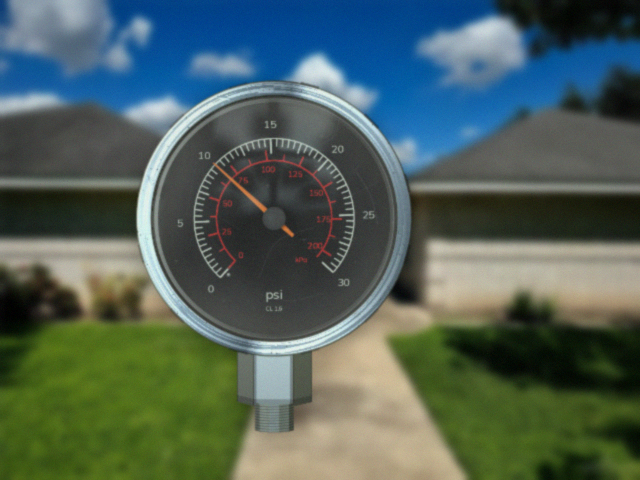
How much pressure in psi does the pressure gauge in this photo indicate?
10 psi
